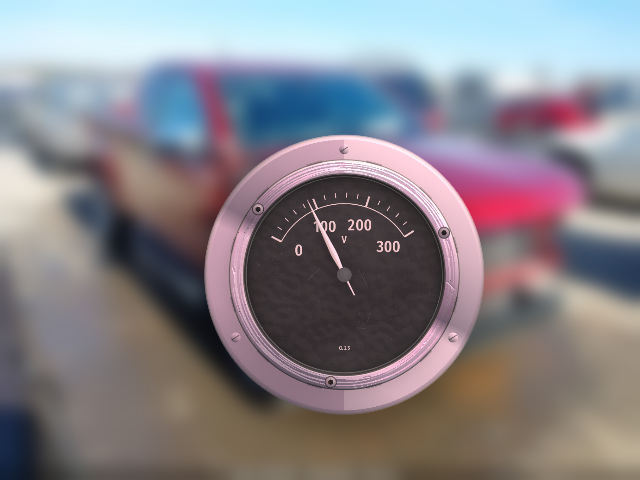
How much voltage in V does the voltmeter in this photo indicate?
90 V
